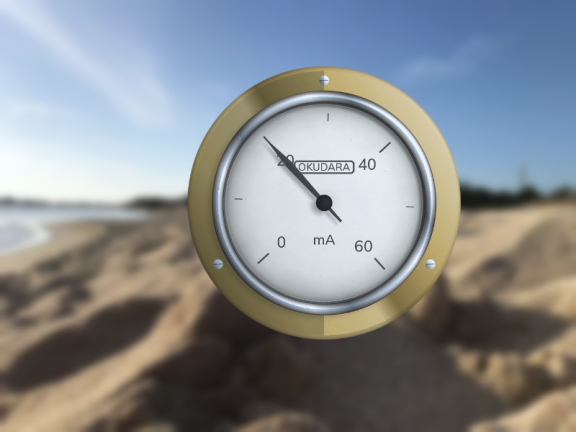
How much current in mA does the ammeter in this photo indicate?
20 mA
